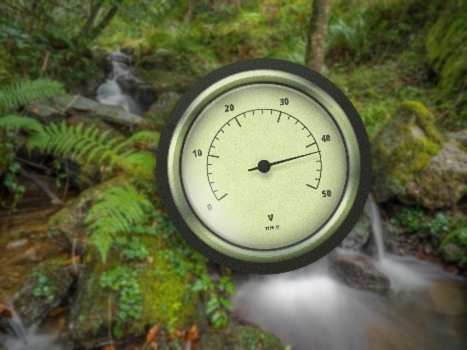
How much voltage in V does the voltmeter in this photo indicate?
42 V
